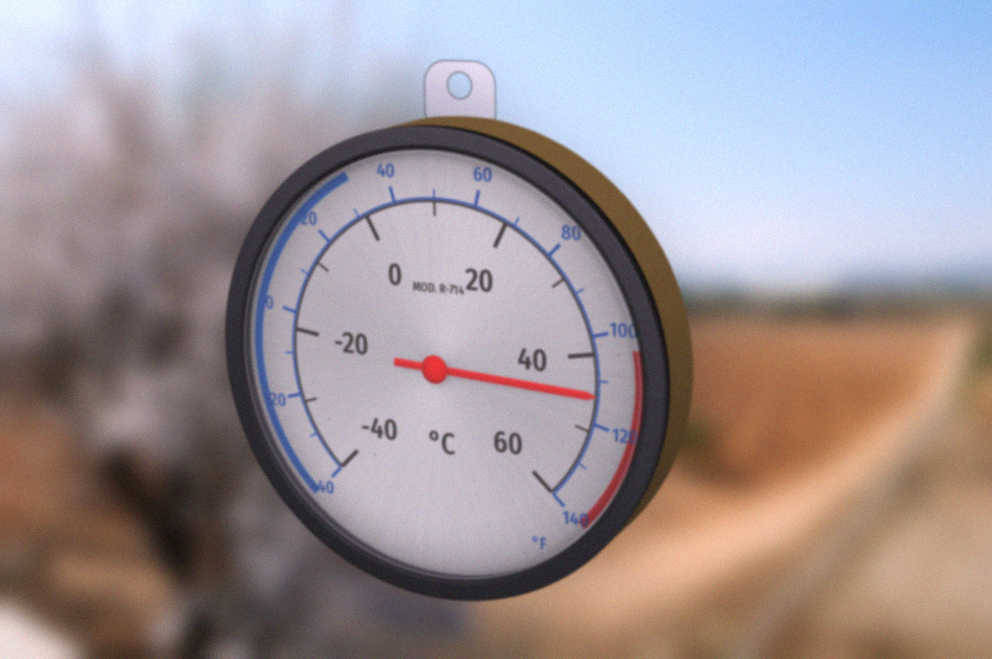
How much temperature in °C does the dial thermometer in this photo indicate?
45 °C
